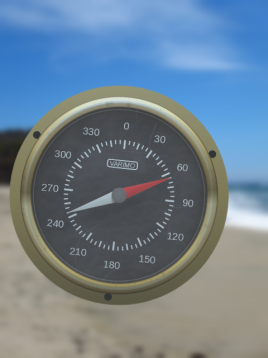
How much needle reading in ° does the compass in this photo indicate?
65 °
